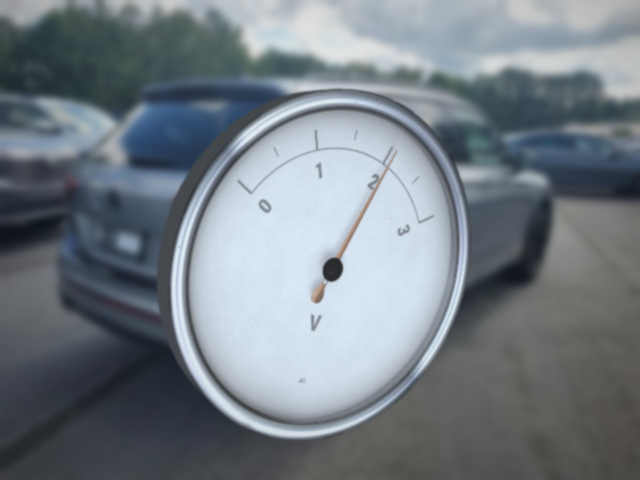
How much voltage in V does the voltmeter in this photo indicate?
2 V
